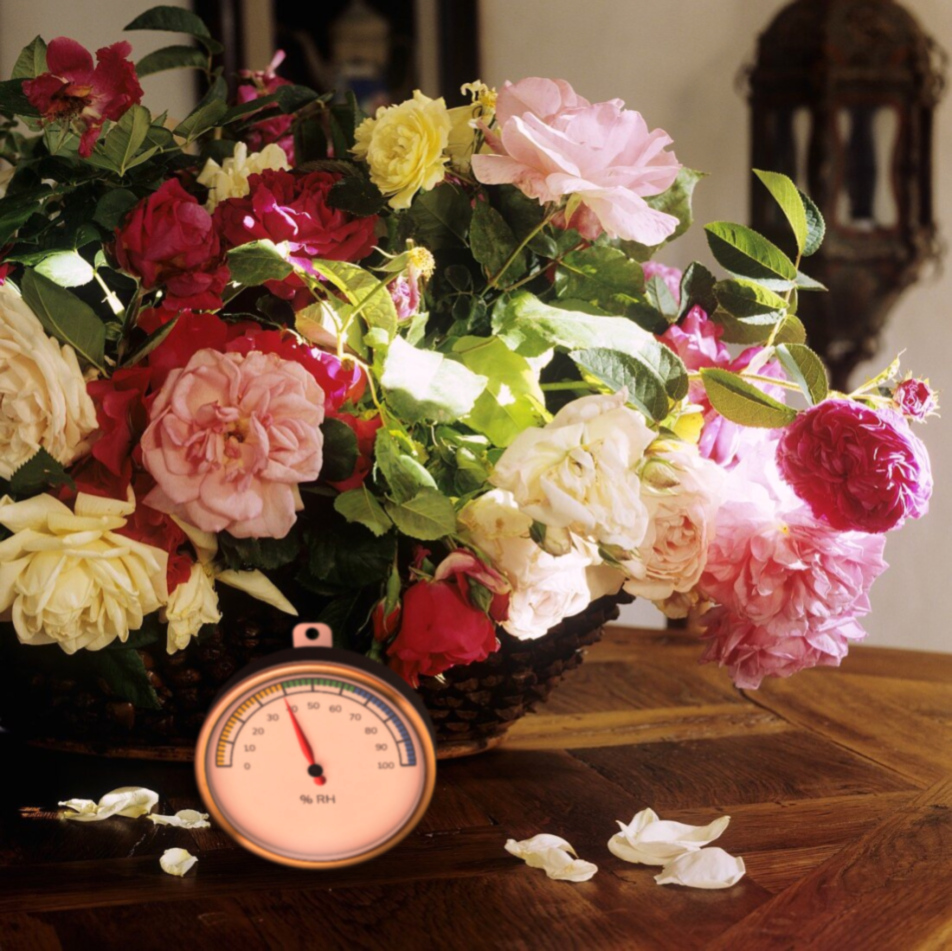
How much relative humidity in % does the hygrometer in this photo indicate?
40 %
